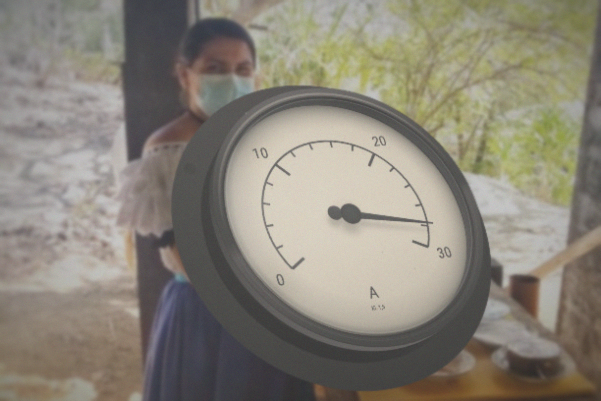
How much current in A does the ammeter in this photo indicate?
28 A
